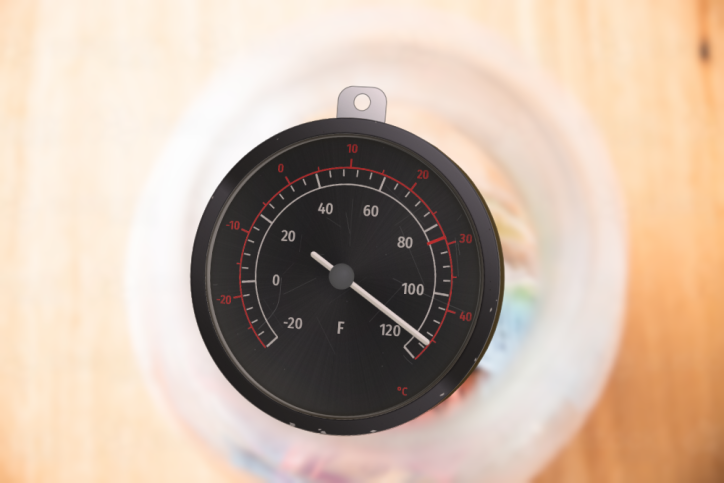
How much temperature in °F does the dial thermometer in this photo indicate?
114 °F
